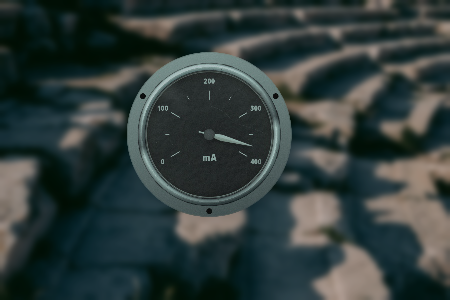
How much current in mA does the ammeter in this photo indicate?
375 mA
